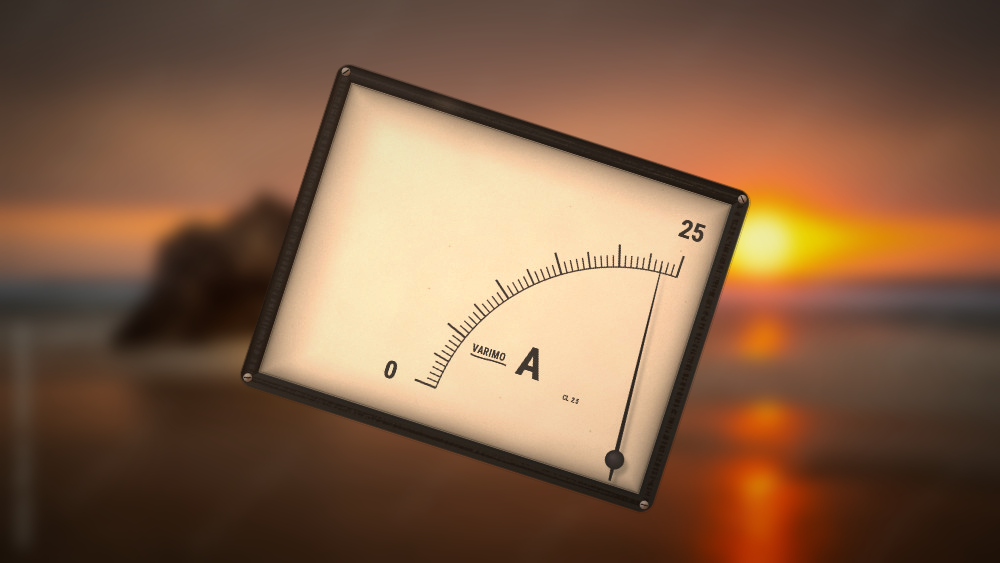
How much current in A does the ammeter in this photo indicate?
23.5 A
